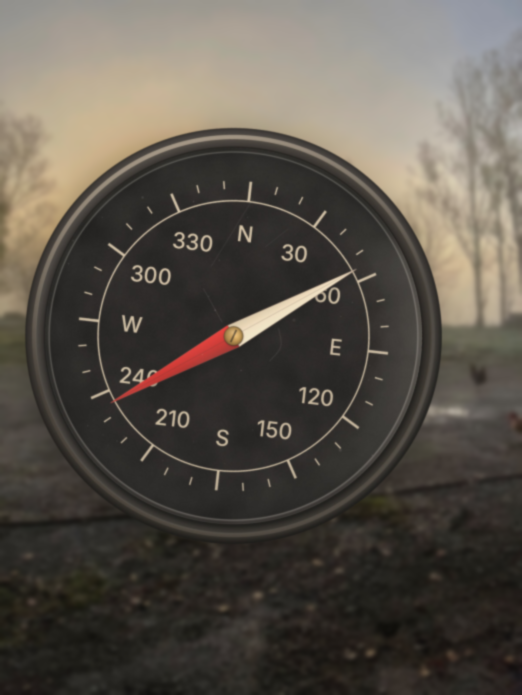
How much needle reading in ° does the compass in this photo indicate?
235 °
